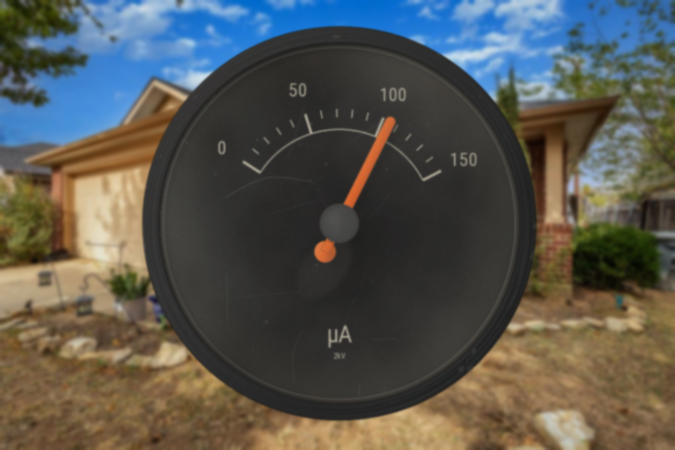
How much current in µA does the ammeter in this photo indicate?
105 µA
